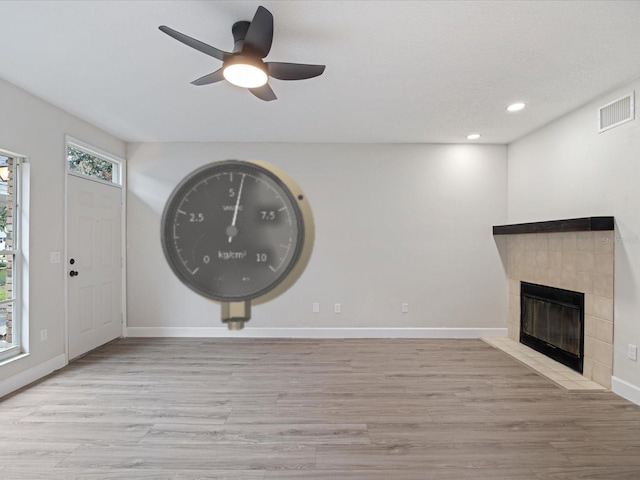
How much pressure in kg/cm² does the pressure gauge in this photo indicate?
5.5 kg/cm²
